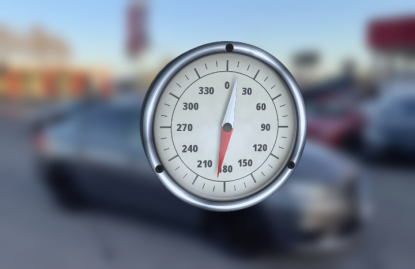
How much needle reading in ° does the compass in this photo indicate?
190 °
